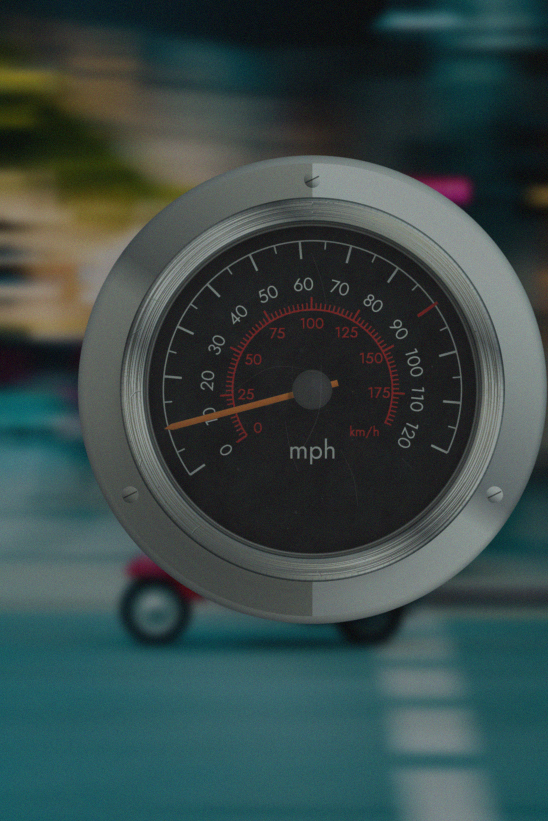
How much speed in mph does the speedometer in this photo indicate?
10 mph
